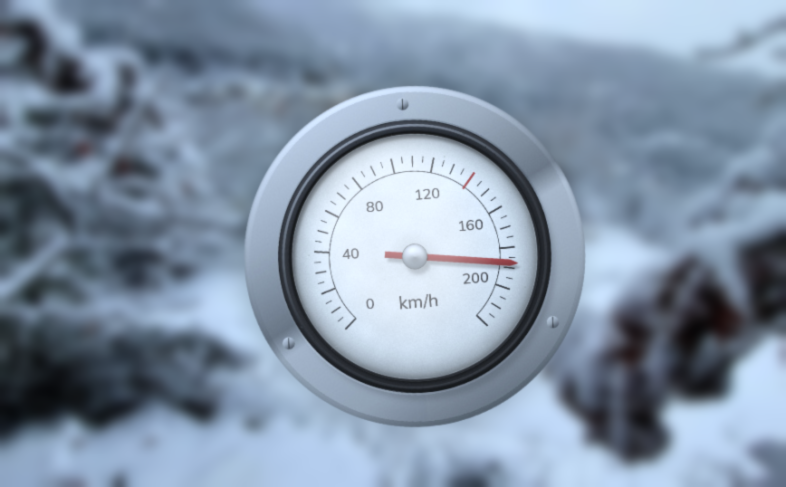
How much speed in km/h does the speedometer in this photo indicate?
187.5 km/h
